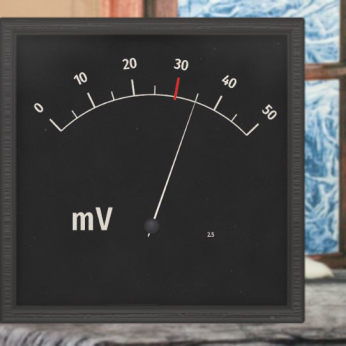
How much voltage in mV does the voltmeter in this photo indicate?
35 mV
